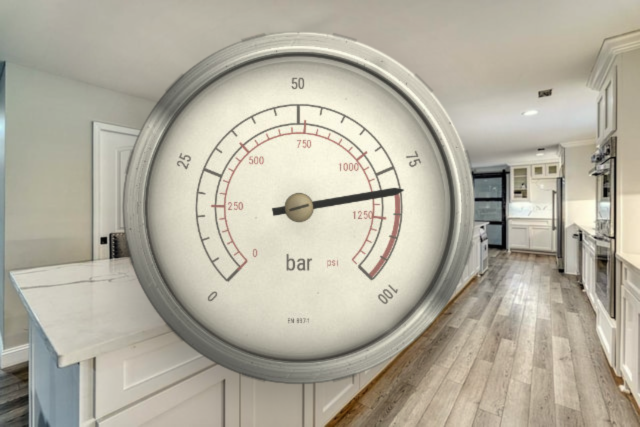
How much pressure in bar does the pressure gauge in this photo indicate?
80 bar
